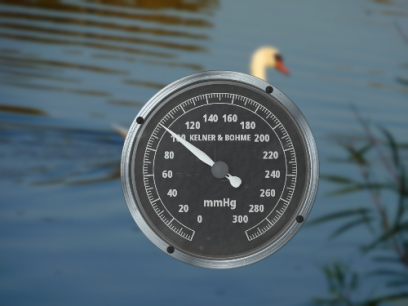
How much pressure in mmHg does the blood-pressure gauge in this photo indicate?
100 mmHg
